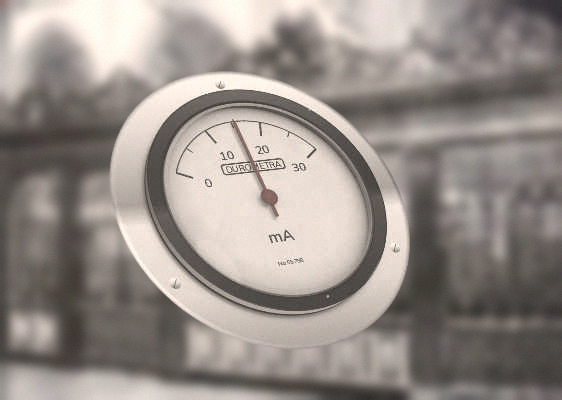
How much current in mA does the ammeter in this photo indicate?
15 mA
